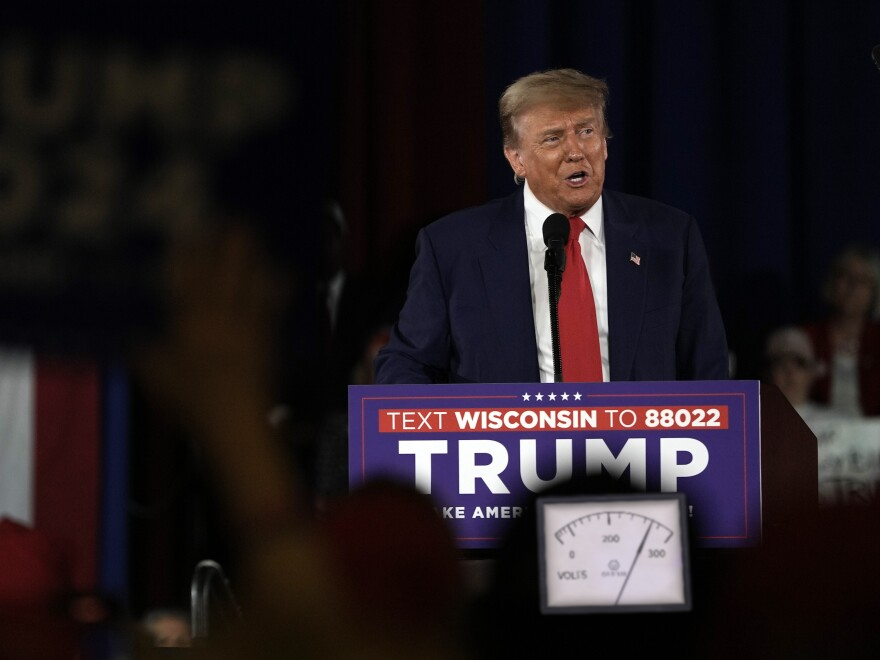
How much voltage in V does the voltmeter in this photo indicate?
270 V
